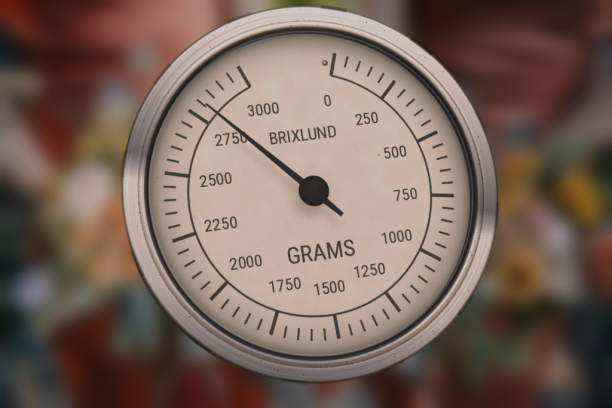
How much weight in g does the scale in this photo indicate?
2800 g
